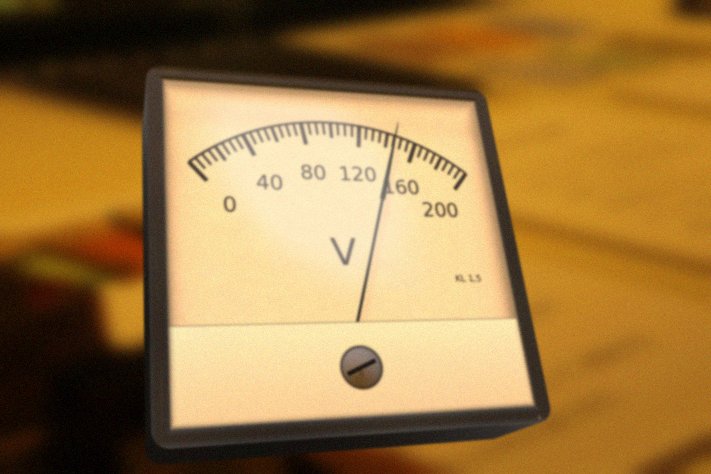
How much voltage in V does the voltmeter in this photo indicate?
145 V
